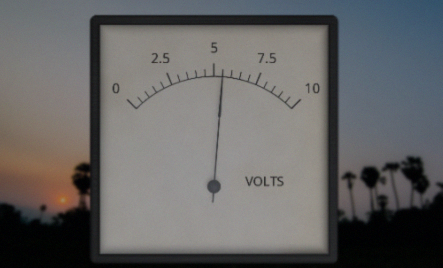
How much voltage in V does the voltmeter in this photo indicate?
5.5 V
